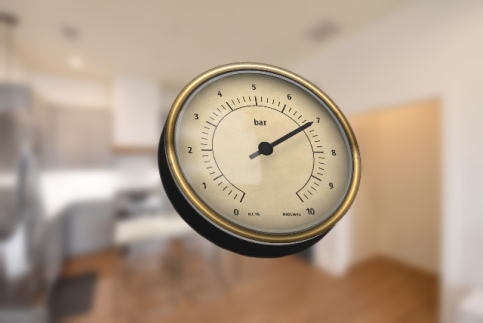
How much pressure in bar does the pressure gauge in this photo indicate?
7 bar
